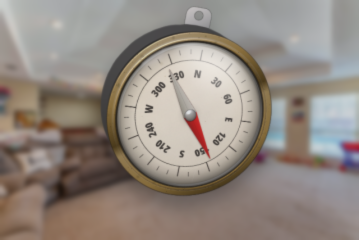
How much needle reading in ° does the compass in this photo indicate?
145 °
